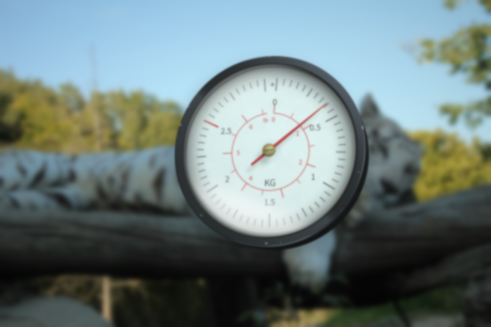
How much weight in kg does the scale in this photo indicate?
0.4 kg
